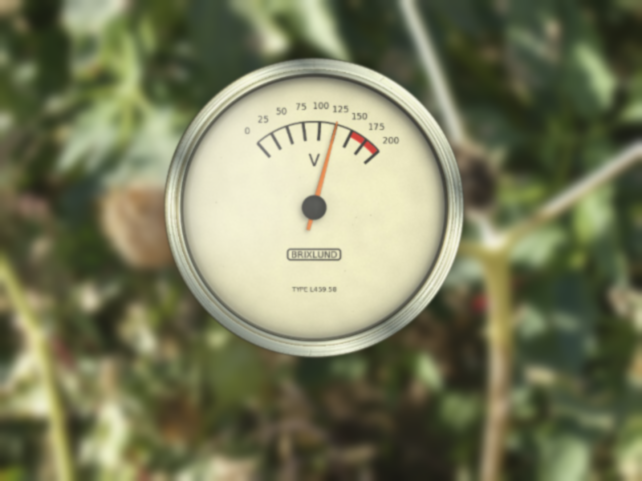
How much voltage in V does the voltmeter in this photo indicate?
125 V
